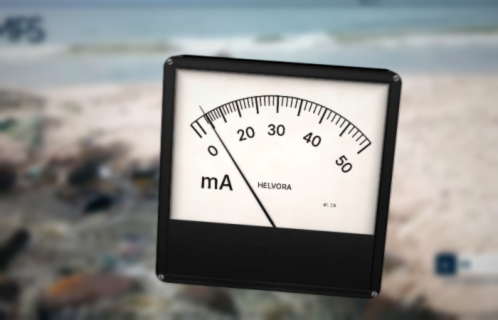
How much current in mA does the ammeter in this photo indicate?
10 mA
